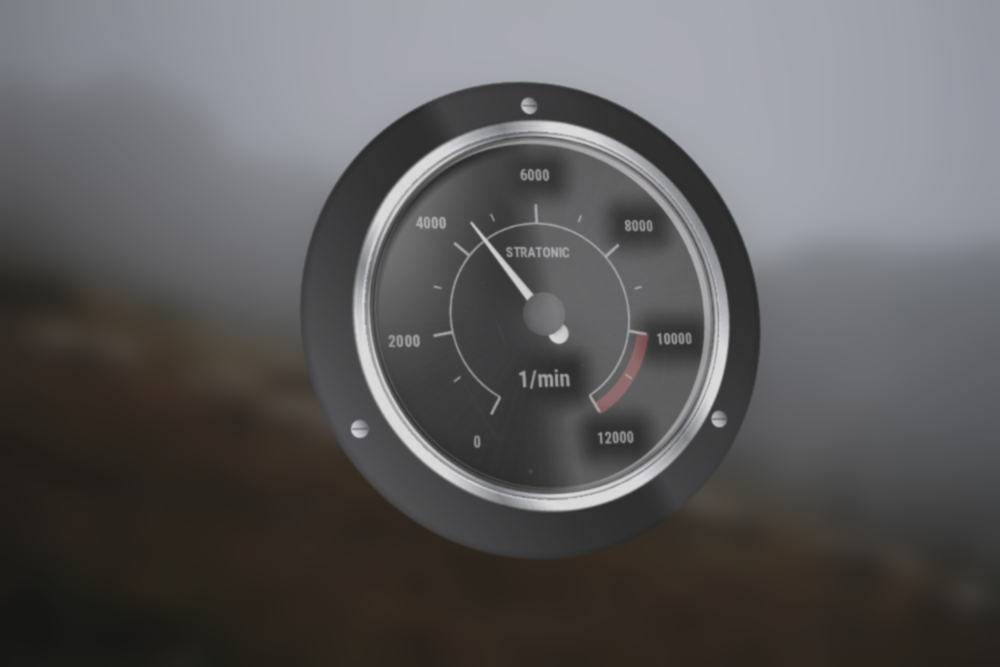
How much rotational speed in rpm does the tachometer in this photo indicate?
4500 rpm
